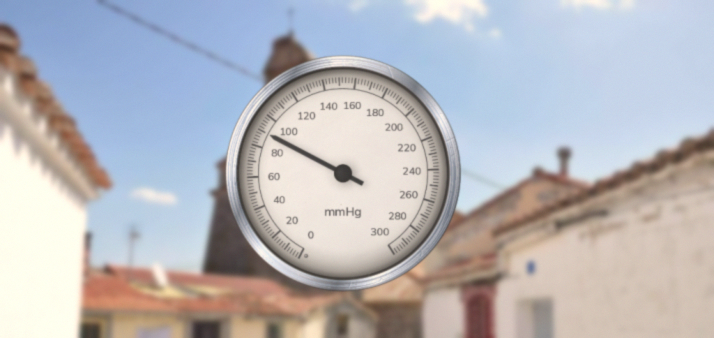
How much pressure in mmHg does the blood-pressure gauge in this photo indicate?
90 mmHg
